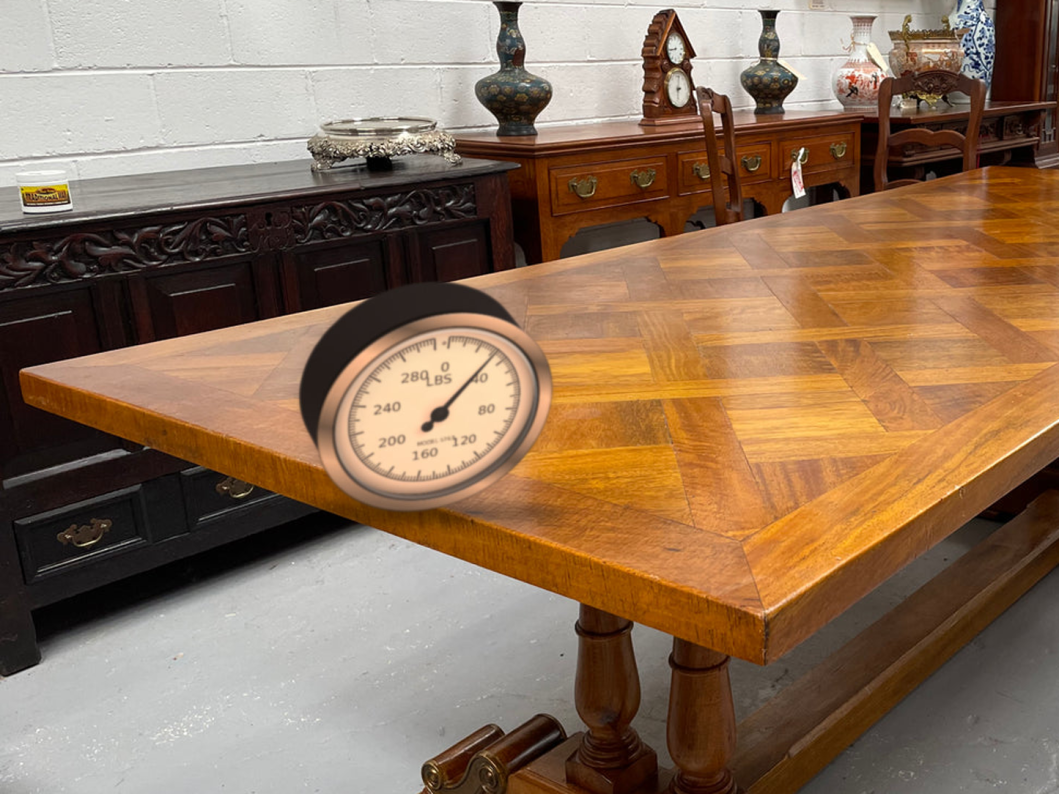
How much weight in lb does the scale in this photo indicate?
30 lb
